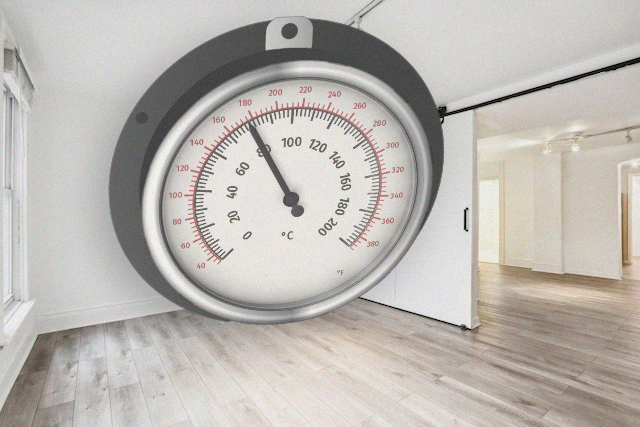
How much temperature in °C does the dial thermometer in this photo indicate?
80 °C
